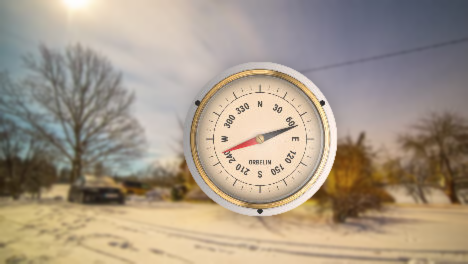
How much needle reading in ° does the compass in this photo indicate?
250 °
